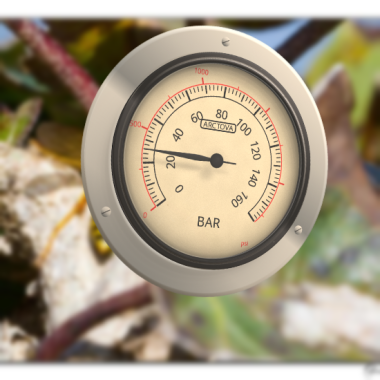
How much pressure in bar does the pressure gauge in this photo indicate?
26 bar
